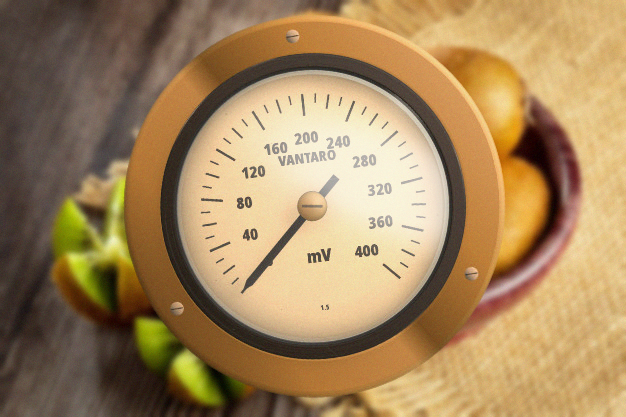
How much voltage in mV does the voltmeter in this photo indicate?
0 mV
